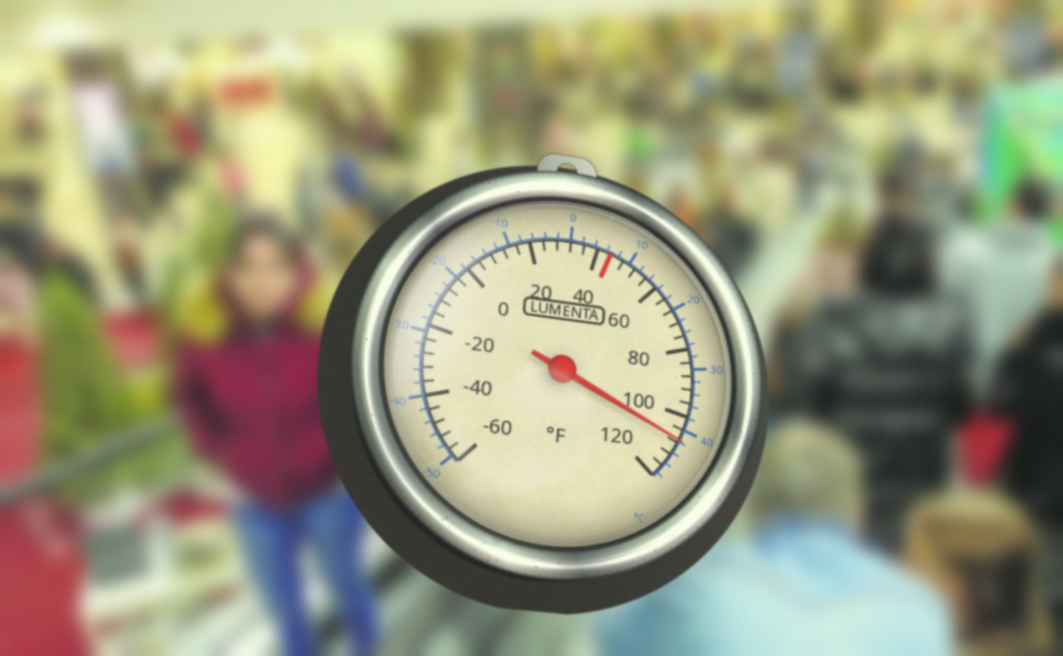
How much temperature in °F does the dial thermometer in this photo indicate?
108 °F
